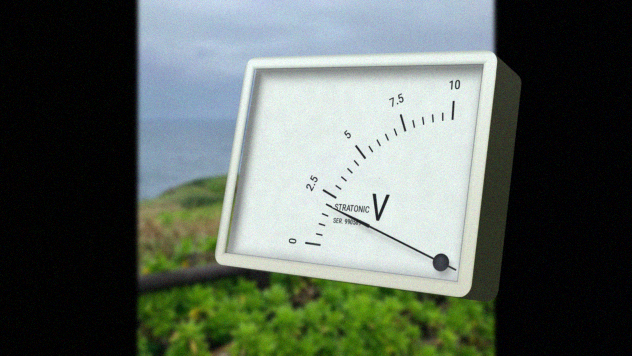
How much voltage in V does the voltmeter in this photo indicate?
2 V
